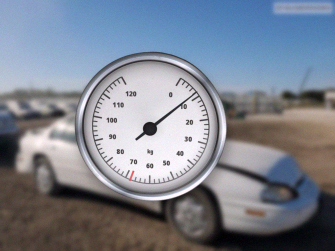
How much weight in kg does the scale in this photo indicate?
8 kg
